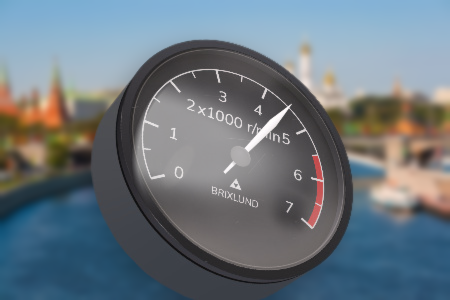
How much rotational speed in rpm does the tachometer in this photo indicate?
4500 rpm
